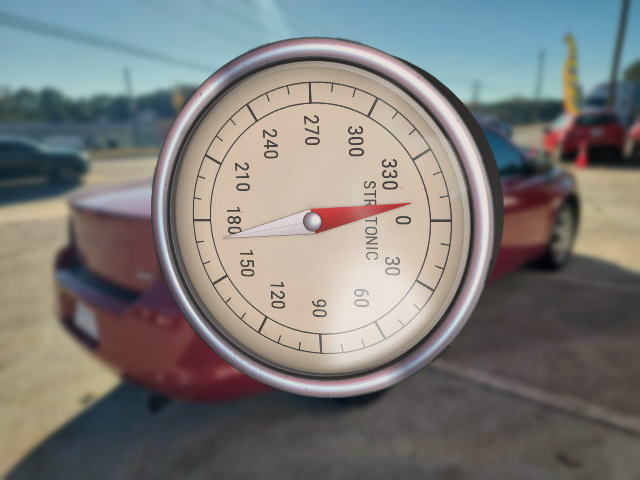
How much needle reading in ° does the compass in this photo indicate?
350 °
